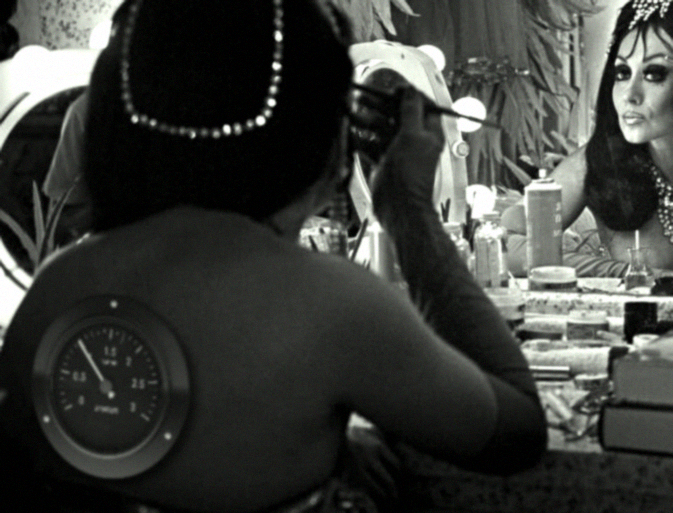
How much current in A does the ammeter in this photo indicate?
1 A
